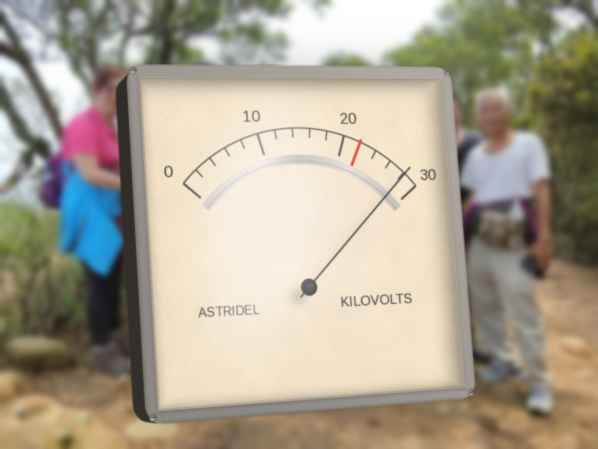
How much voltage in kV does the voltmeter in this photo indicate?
28 kV
